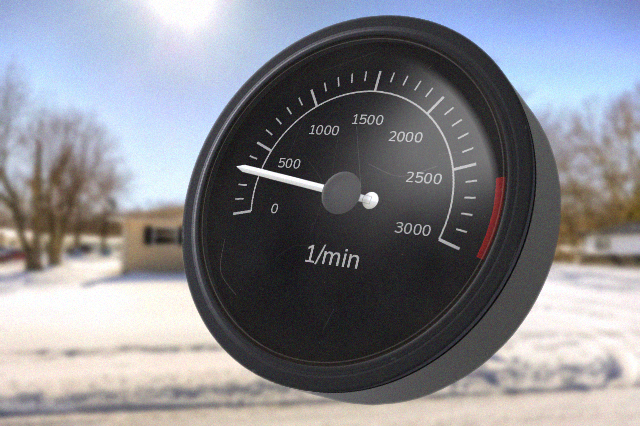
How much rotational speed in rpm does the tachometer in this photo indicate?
300 rpm
